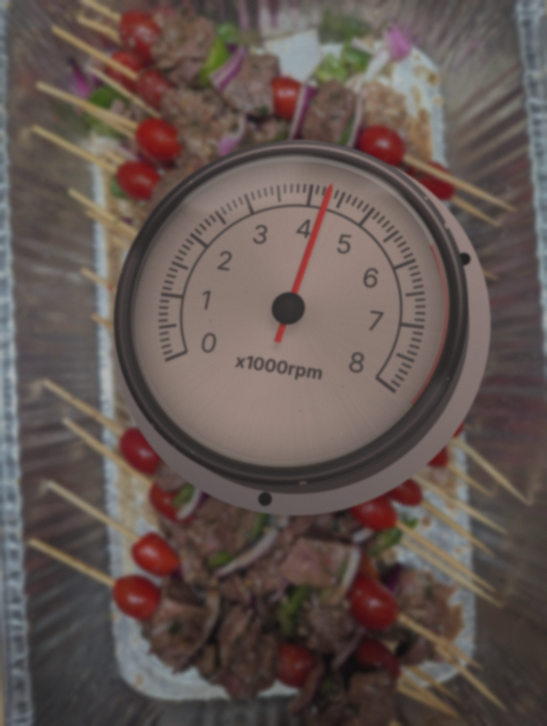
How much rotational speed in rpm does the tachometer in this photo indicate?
4300 rpm
